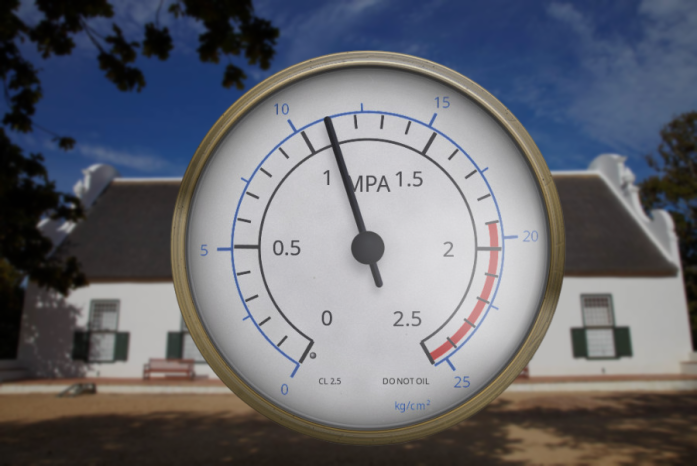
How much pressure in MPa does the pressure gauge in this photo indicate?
1.1 MPa
